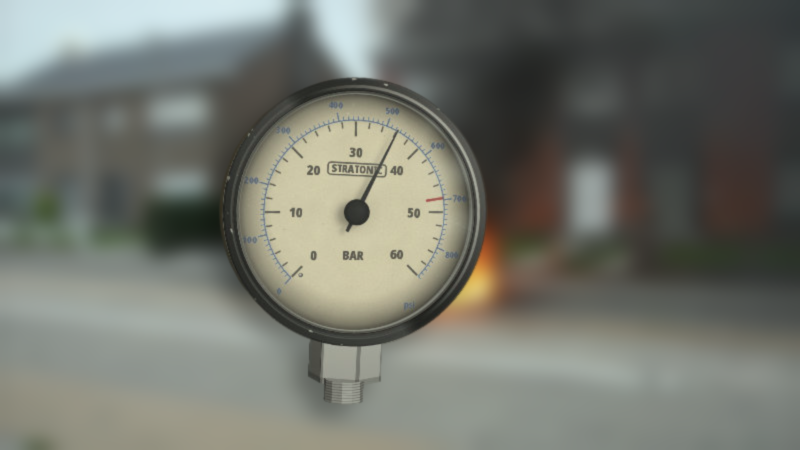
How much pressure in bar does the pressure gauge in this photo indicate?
36 bar
